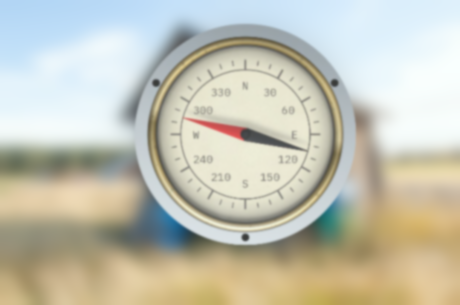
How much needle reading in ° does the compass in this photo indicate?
285 °
